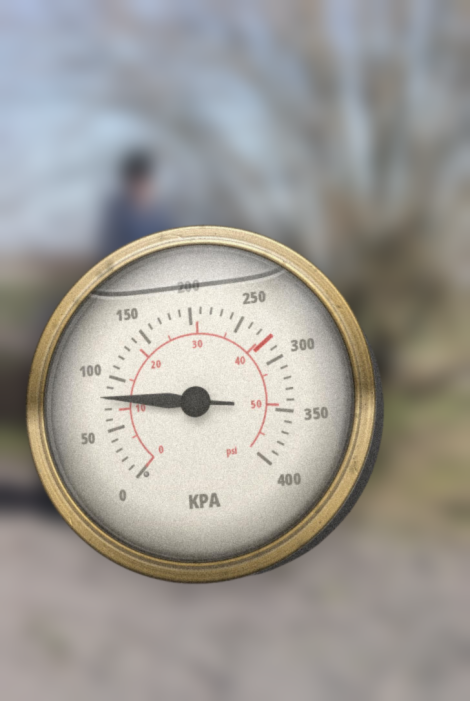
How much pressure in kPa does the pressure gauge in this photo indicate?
80 kPa
